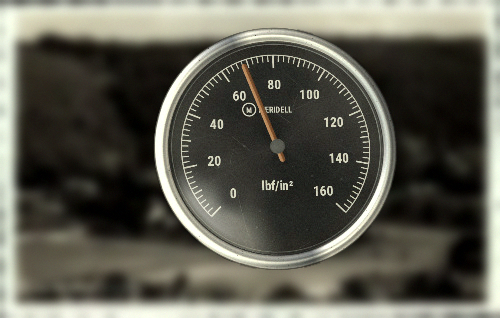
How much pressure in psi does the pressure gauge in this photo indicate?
68 psi
